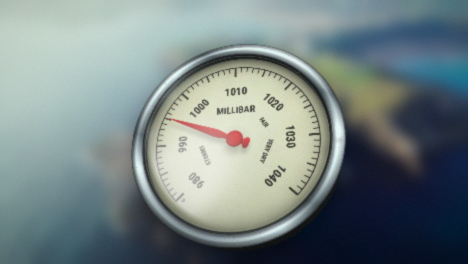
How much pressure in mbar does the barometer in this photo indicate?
995 mbar
